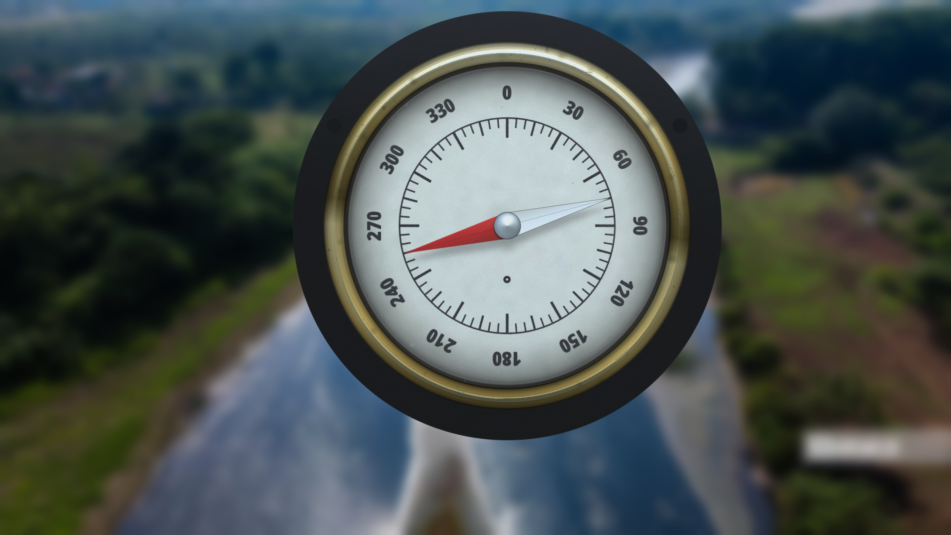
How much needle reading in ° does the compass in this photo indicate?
255 °
